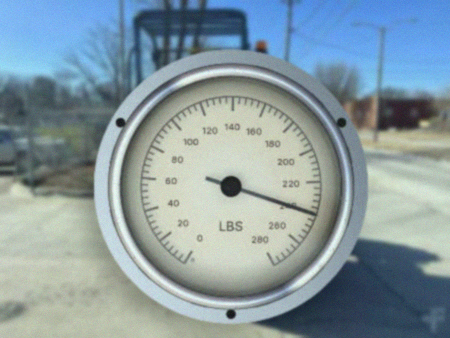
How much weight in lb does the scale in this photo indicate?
240 lb
